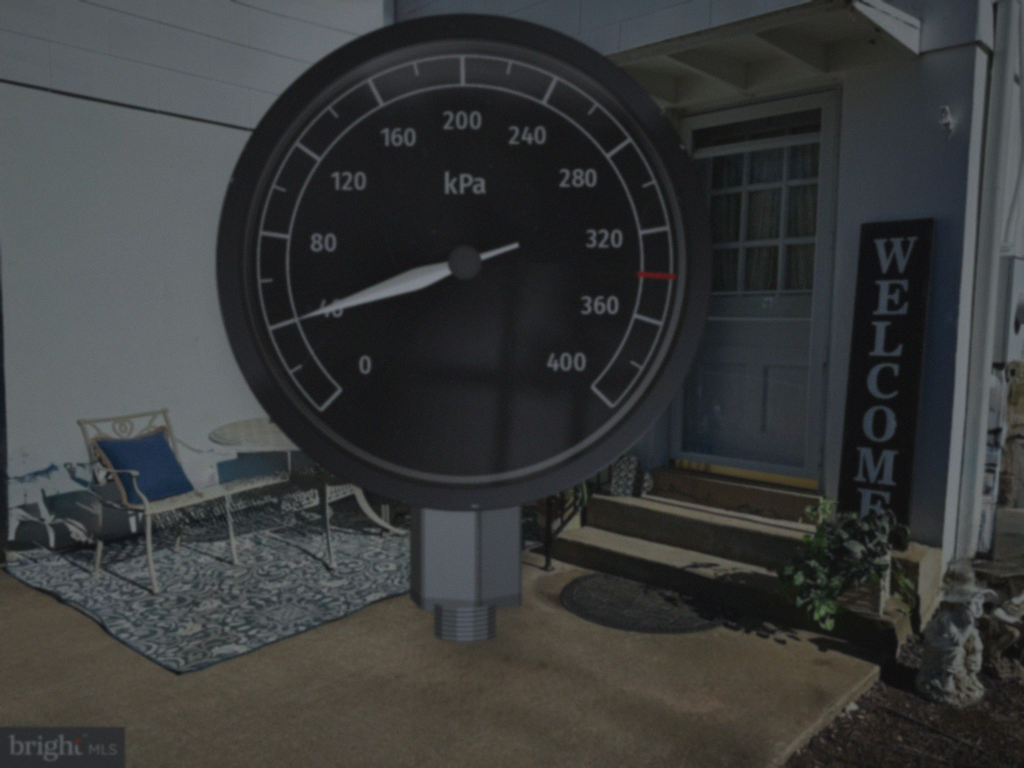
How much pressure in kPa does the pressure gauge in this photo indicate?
40 kPa
